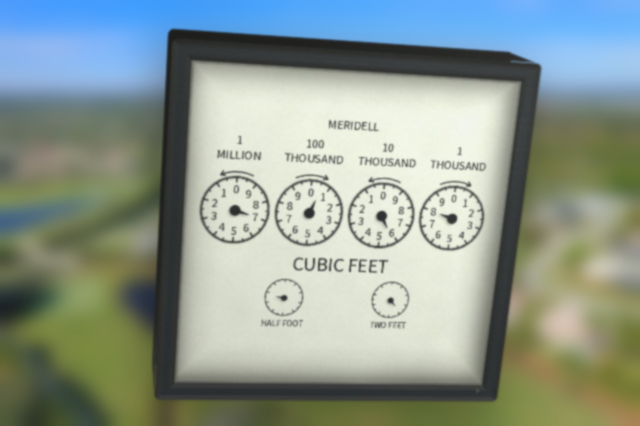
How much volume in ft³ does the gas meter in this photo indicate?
705800 ft³
